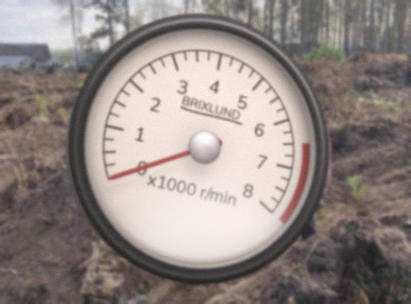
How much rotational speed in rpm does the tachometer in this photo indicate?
0 rpm
